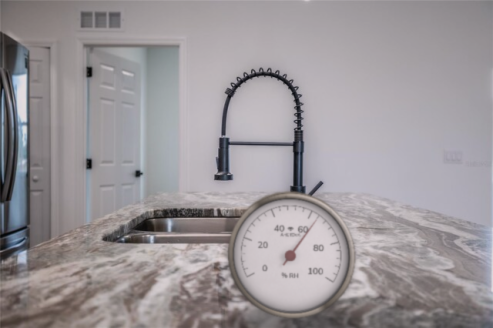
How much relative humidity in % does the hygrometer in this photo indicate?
64 %
